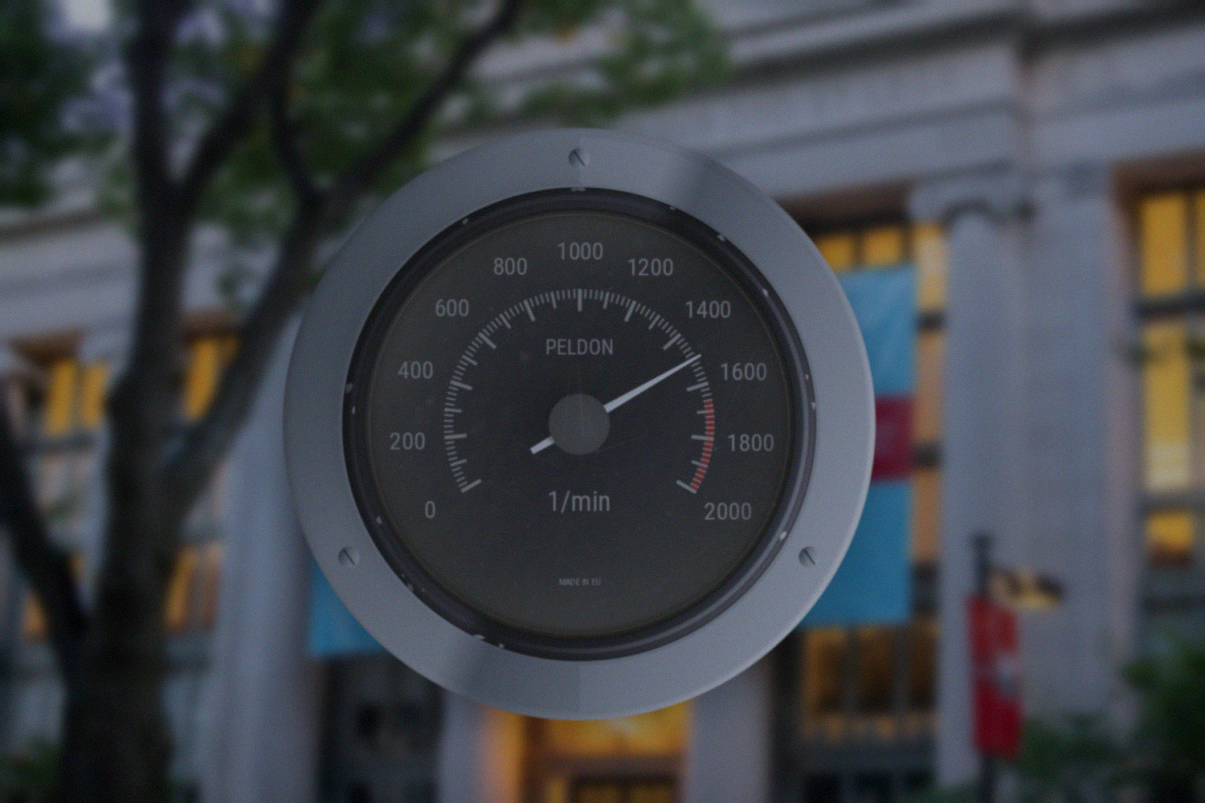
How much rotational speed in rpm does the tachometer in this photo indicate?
1500 rpm
